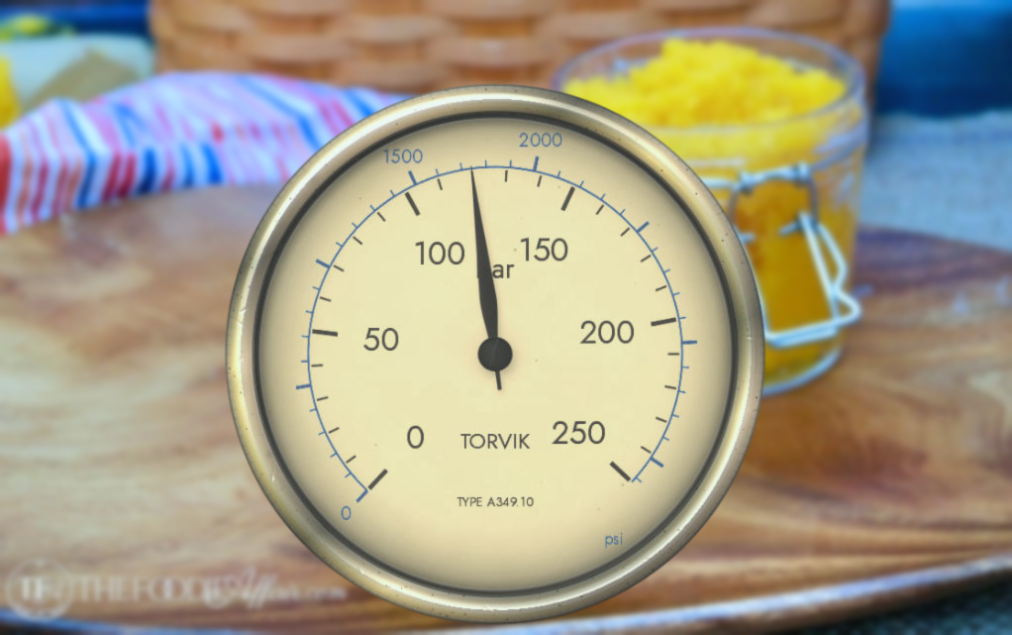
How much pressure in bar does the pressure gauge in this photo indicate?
120 bar
